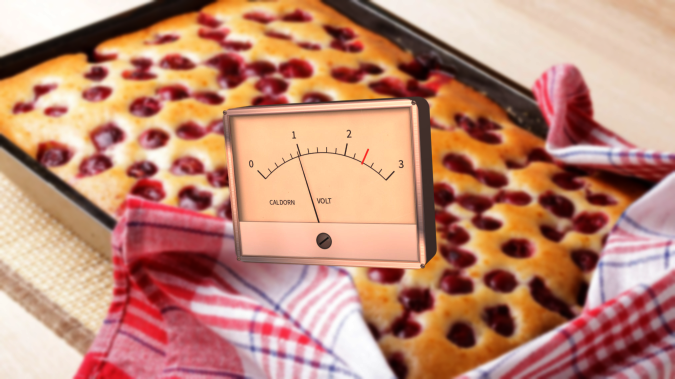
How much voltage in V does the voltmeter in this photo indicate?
1 V
